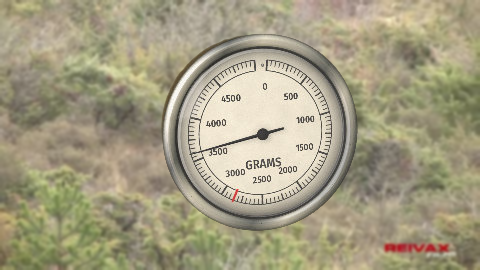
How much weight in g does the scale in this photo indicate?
3600 g
